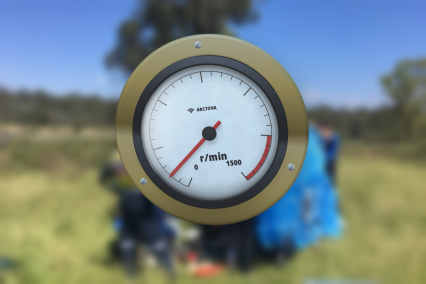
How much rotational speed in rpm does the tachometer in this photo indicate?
100 rpm
